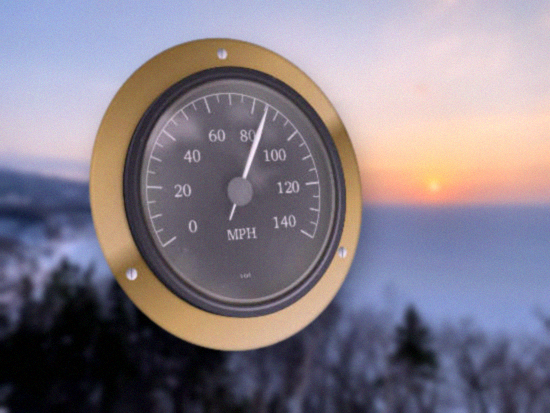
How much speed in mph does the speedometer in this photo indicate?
85 mph
